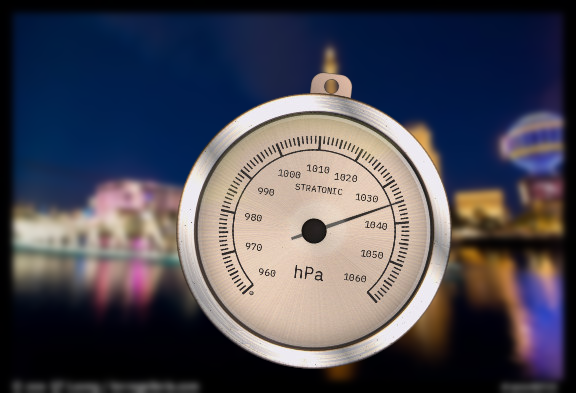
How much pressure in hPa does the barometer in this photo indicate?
1035 hPa
